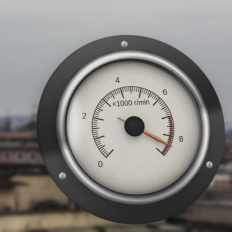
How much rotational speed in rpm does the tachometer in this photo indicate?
8500 rpm
